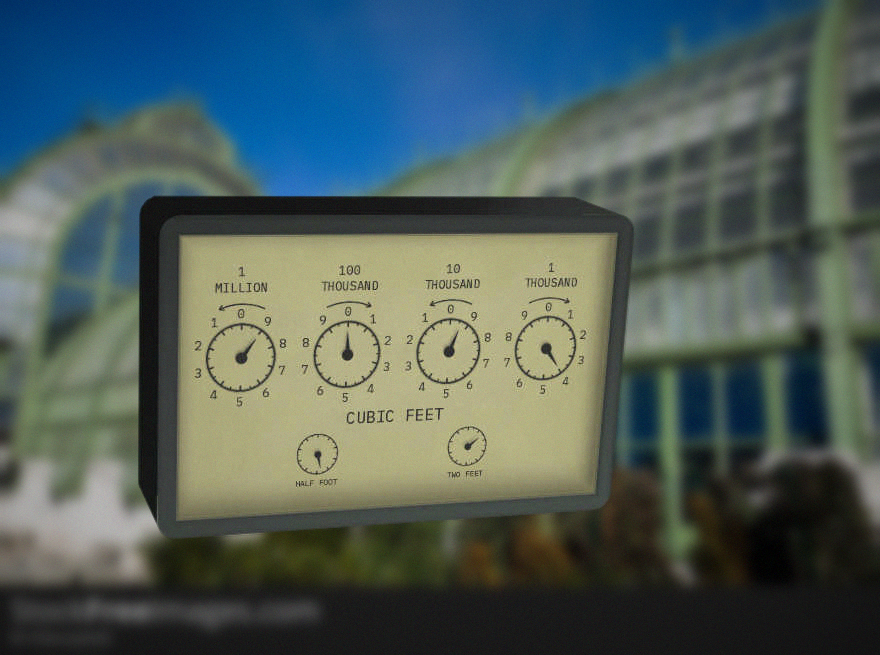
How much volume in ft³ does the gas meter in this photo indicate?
899400 ft³
